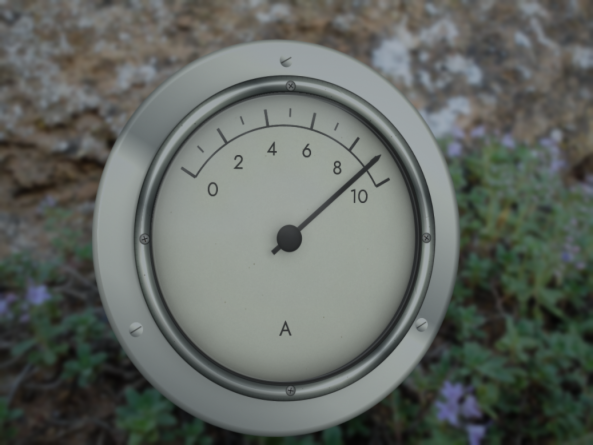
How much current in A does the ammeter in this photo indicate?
9 A
